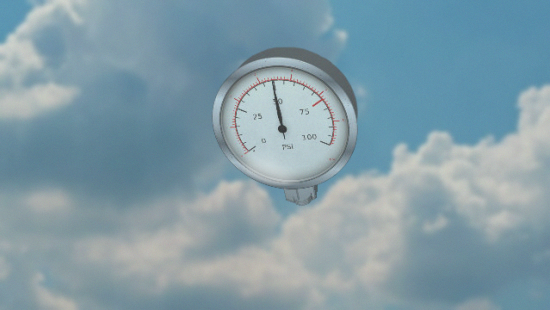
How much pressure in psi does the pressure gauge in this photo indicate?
50 psi
